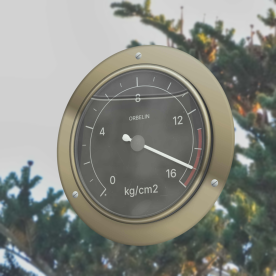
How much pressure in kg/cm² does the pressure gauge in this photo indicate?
15 kg/cm²
